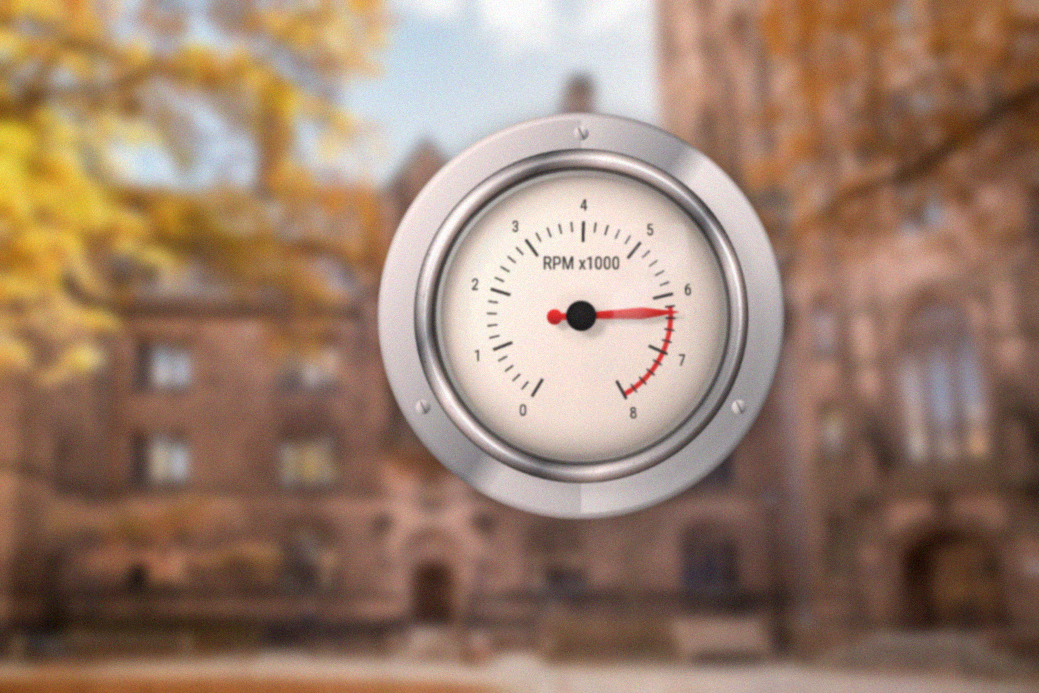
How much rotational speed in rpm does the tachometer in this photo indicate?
6300 rpm
